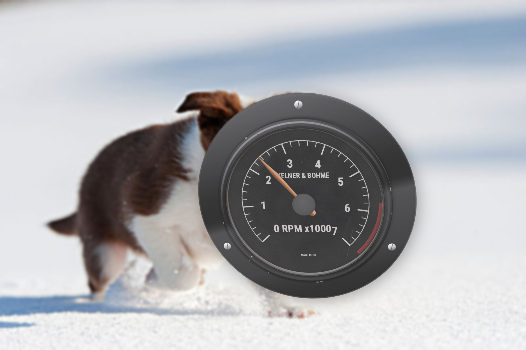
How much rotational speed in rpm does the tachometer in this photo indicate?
2400 rpm
